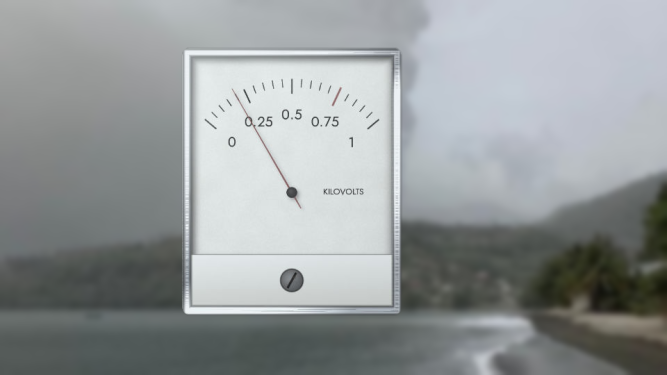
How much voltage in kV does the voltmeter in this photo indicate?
0.2 kV
